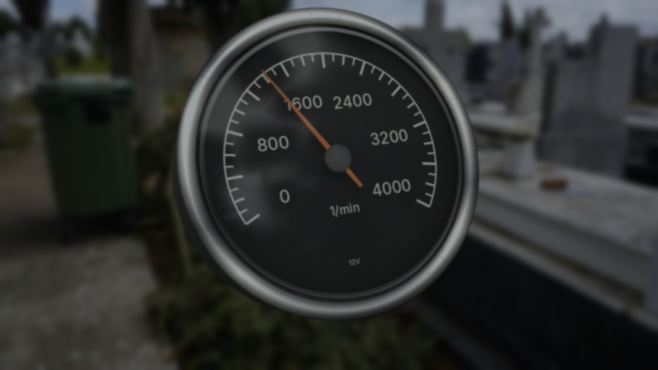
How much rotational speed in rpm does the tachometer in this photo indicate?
1400 rpm
